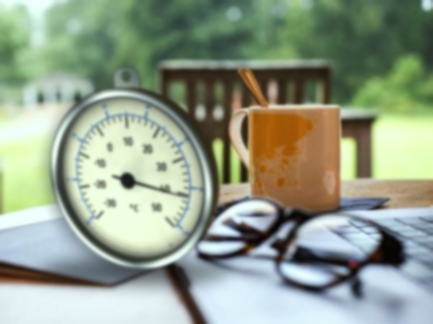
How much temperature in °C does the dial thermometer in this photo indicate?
40 °C
